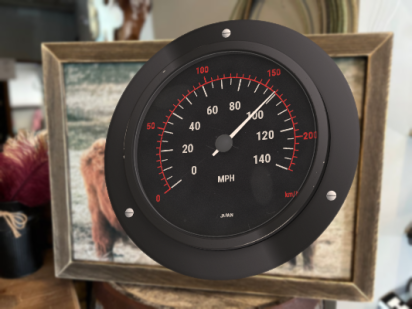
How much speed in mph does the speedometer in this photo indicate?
100 mph
